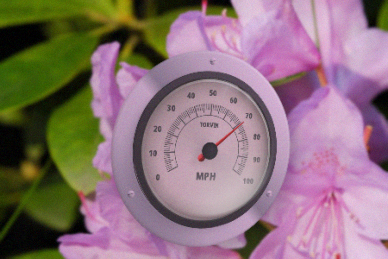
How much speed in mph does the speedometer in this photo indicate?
70 mph
